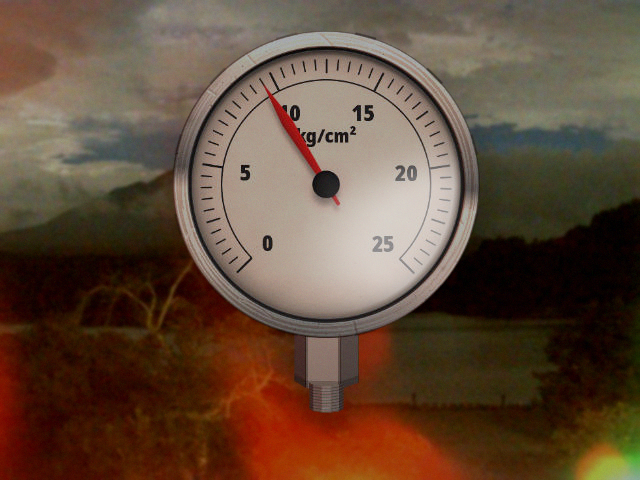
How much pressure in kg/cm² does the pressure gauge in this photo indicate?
9.5 kg/cm²
